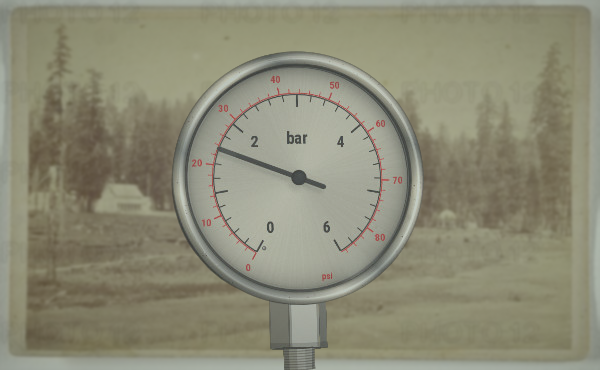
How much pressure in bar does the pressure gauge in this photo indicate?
1.6 bar
